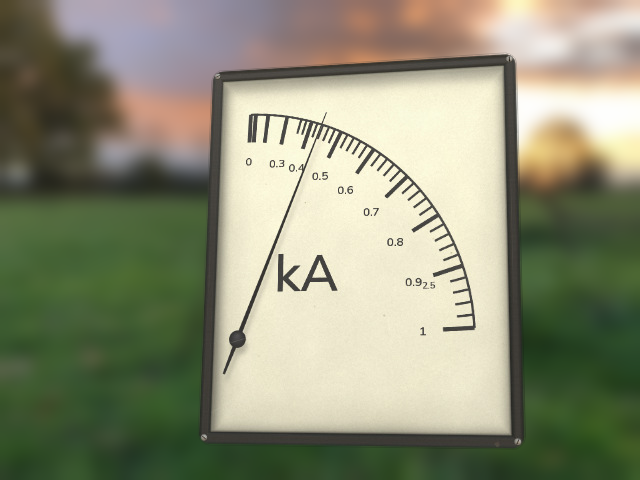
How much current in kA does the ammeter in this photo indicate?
0.44 kA
